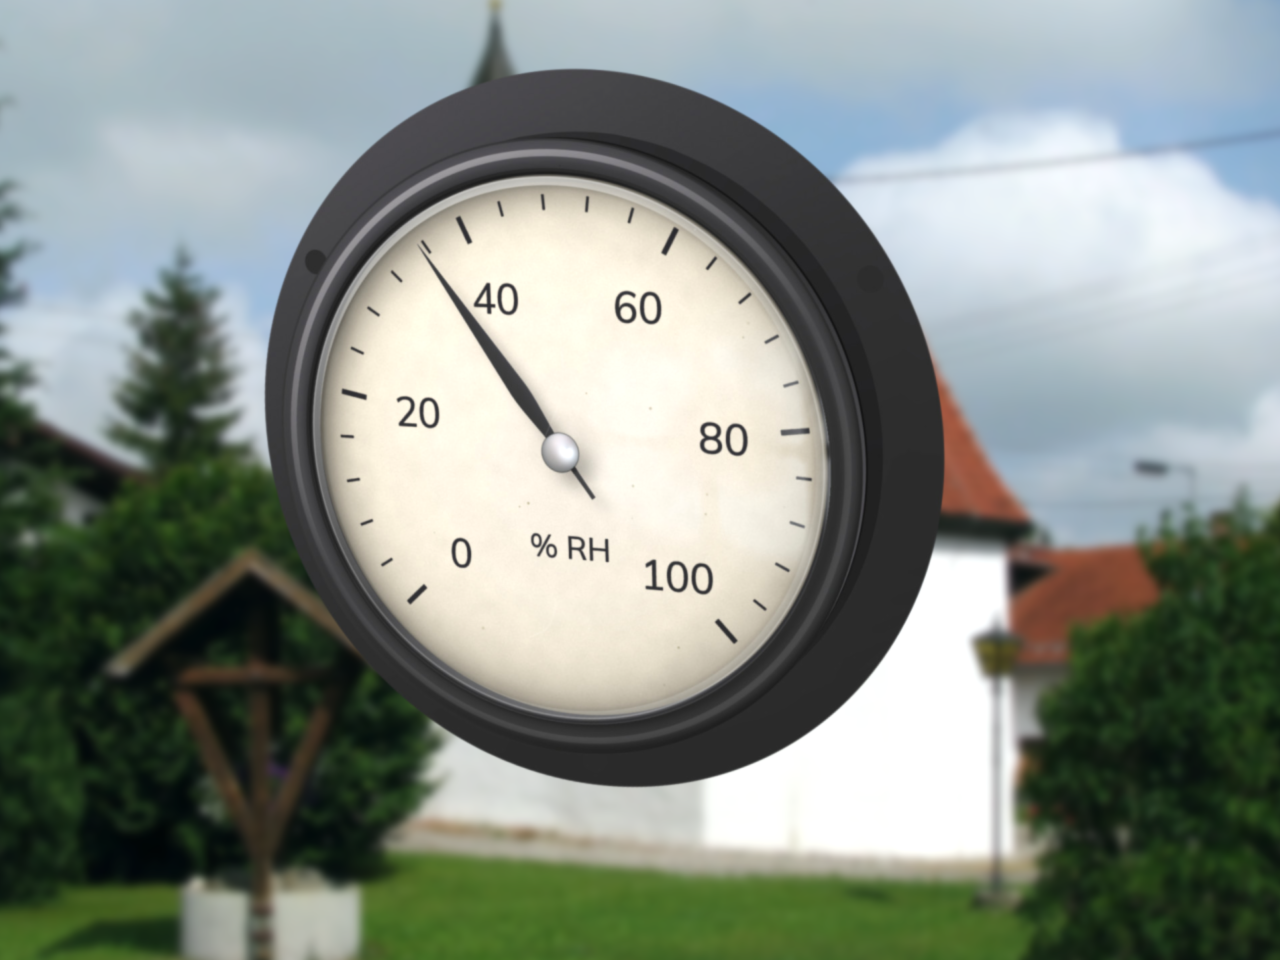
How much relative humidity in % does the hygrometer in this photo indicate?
36 %
